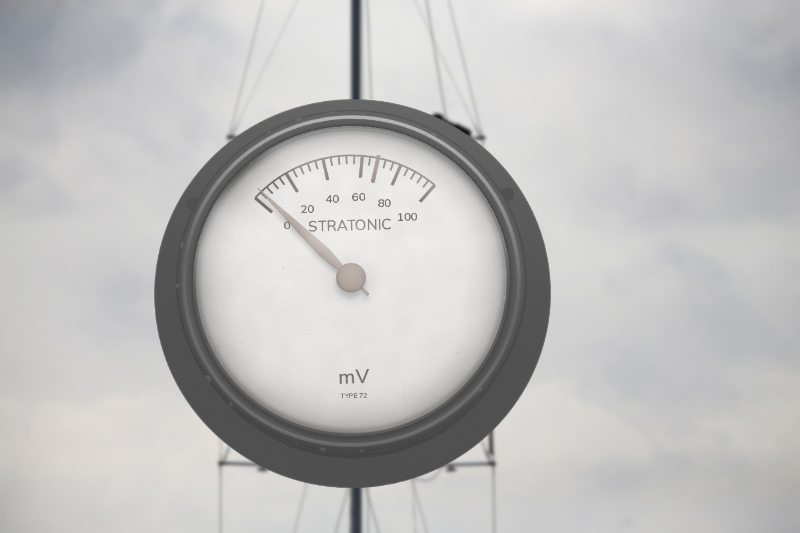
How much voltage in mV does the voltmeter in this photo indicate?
4 mV
